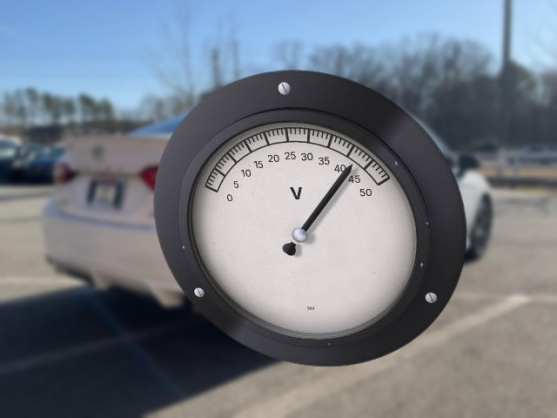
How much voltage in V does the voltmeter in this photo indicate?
42 V
